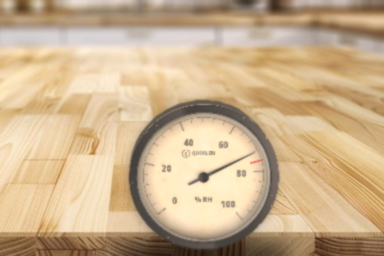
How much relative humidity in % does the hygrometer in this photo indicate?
72 %
